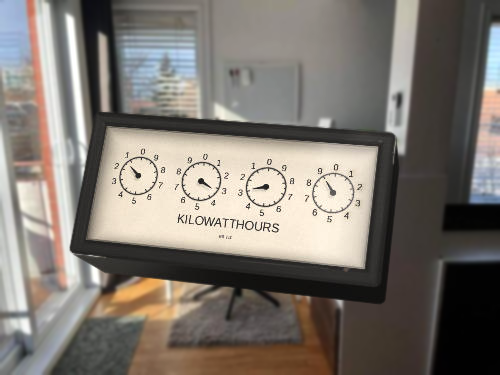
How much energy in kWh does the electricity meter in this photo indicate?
1329 kWh
